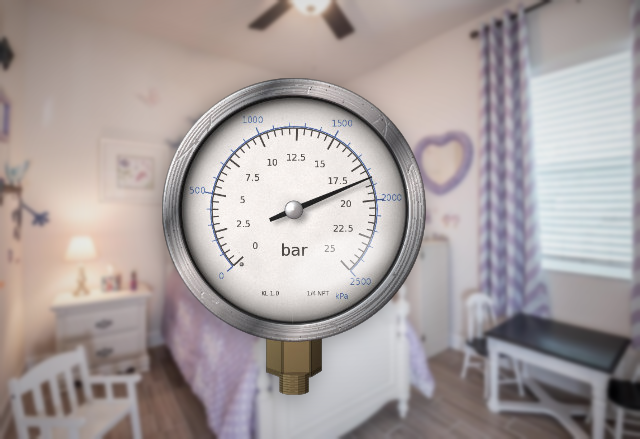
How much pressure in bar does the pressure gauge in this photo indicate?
18.5 bar
